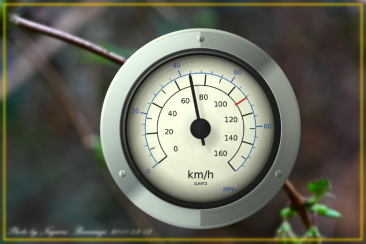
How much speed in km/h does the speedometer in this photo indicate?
70 km/h
